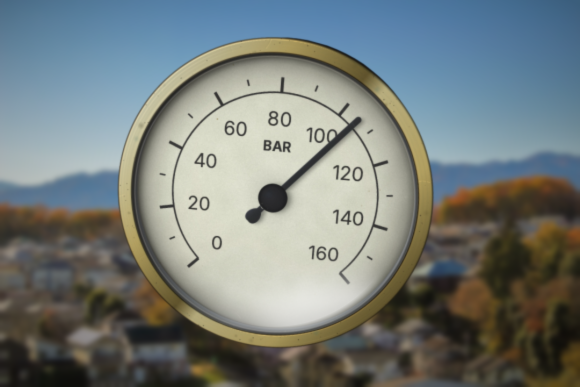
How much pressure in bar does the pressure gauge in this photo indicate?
105 bar
